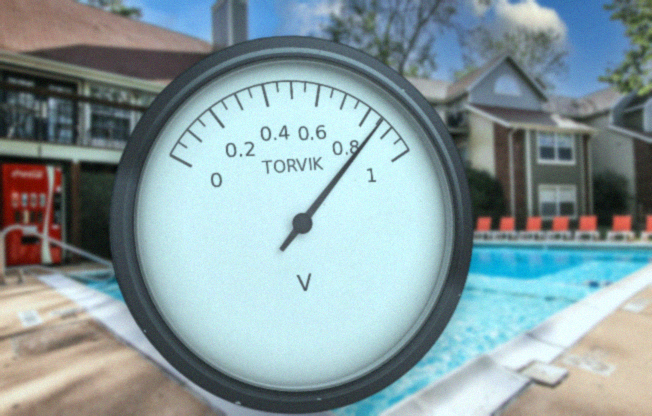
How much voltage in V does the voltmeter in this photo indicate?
0.85 V
